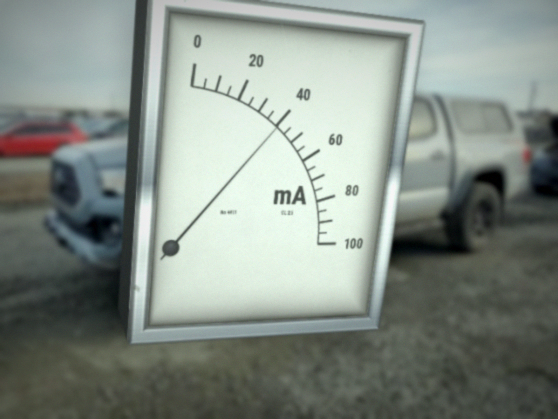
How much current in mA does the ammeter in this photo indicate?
40 mA
